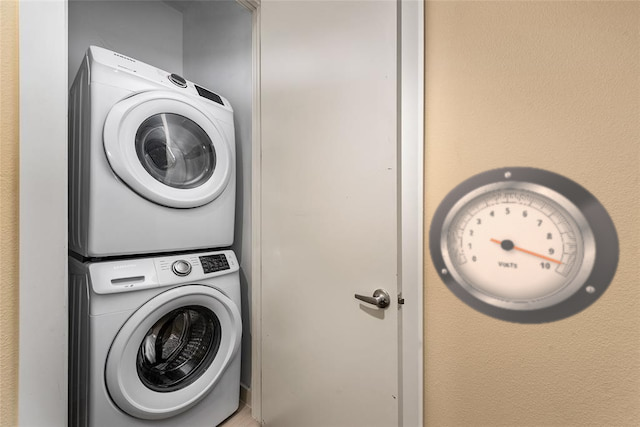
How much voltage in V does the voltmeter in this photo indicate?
9.5 V
